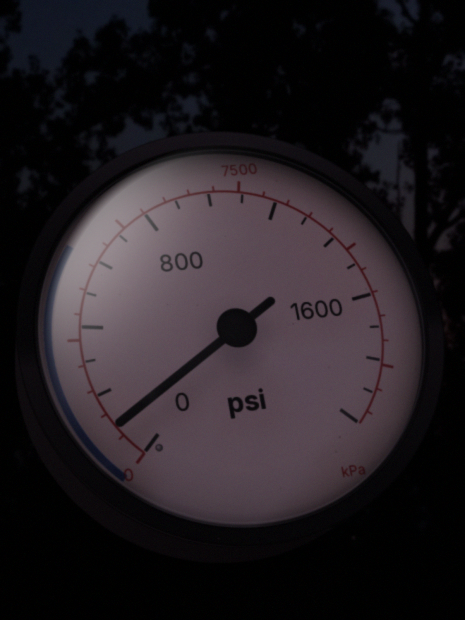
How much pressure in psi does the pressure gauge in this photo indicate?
100 psi
